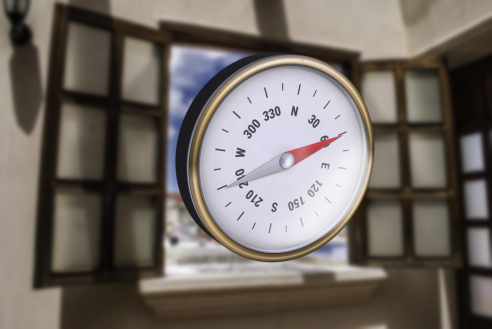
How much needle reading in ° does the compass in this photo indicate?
60 °
